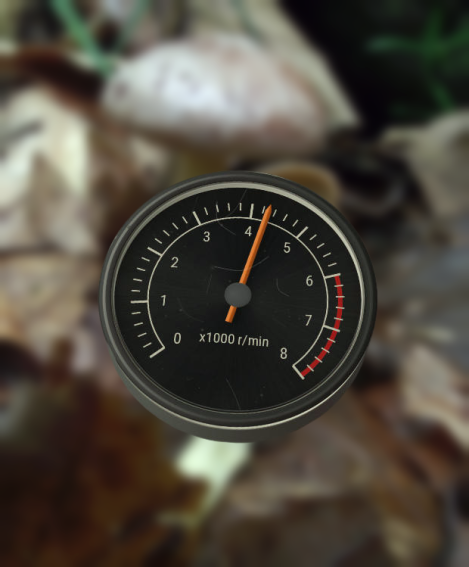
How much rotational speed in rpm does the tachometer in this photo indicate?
4300 rpm
